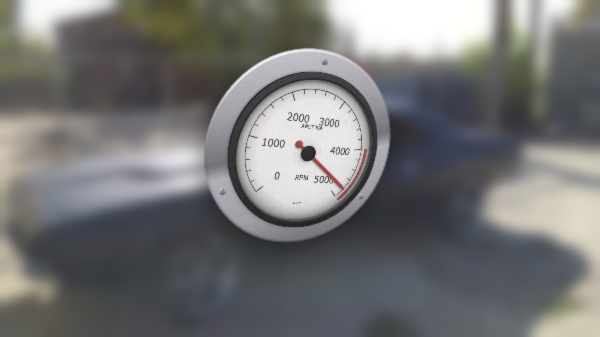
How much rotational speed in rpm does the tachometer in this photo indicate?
4800 rpm
